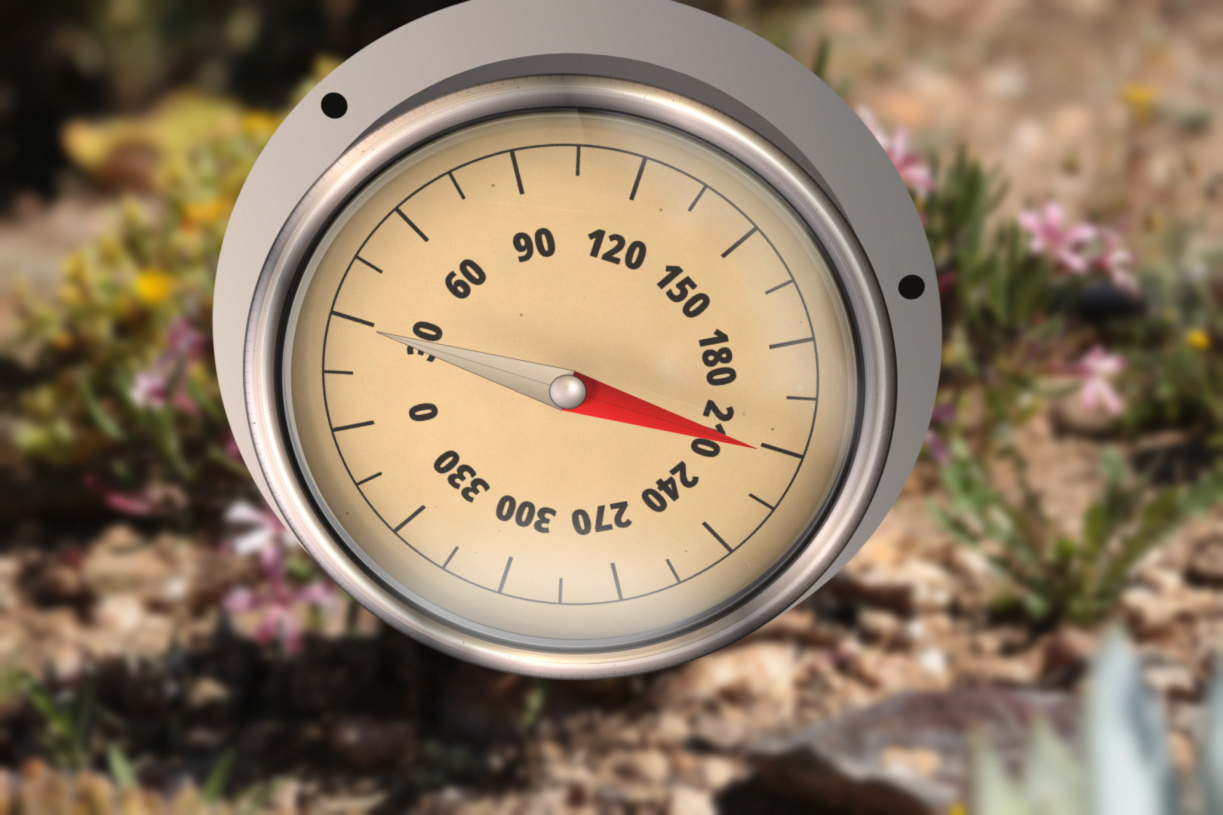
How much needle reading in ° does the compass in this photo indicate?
210 °
